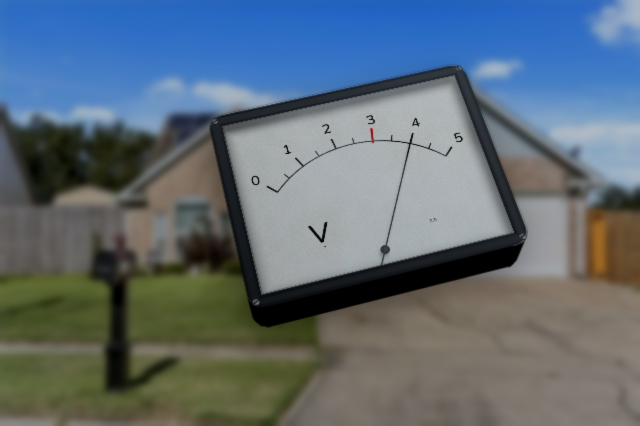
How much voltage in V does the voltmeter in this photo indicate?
4 V
